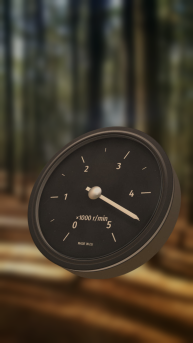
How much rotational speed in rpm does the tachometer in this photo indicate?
4500 rpm
